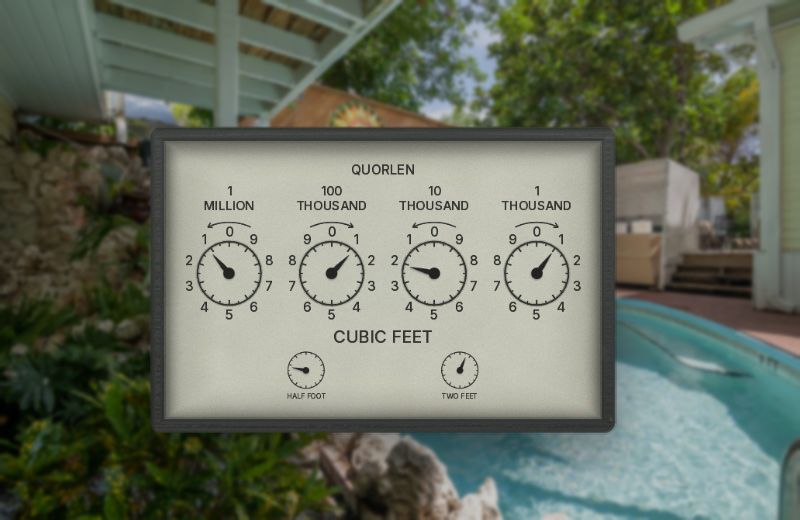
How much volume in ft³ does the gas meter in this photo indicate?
112100 ft³
